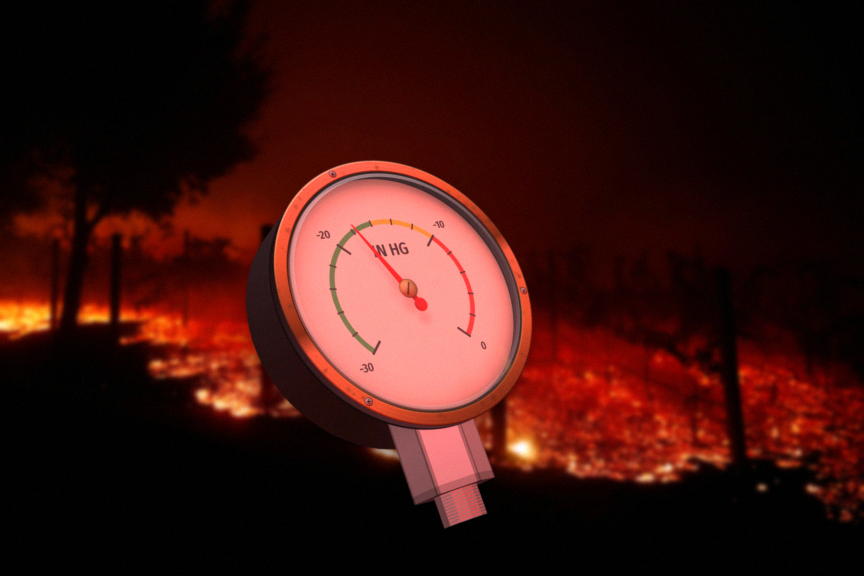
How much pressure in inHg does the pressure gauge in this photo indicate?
-18 inHg
